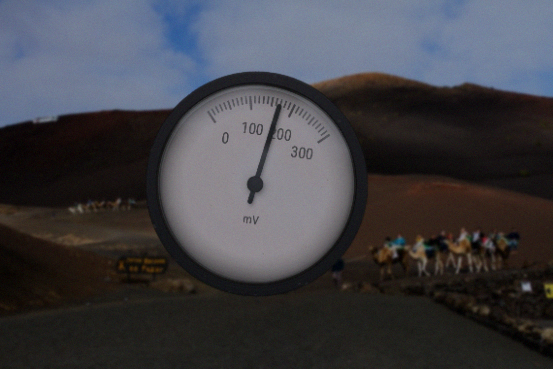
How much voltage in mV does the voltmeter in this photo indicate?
170 mV
